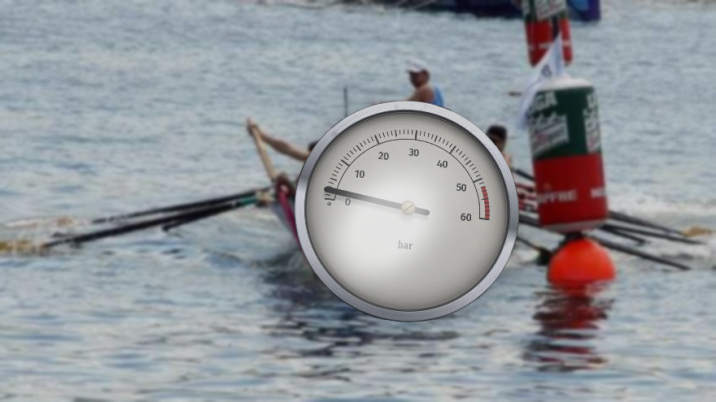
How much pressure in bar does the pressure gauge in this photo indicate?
2 bar
